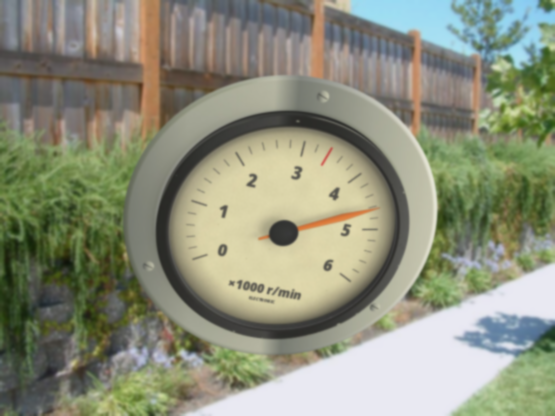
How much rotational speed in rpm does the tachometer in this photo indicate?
4600 rpm
